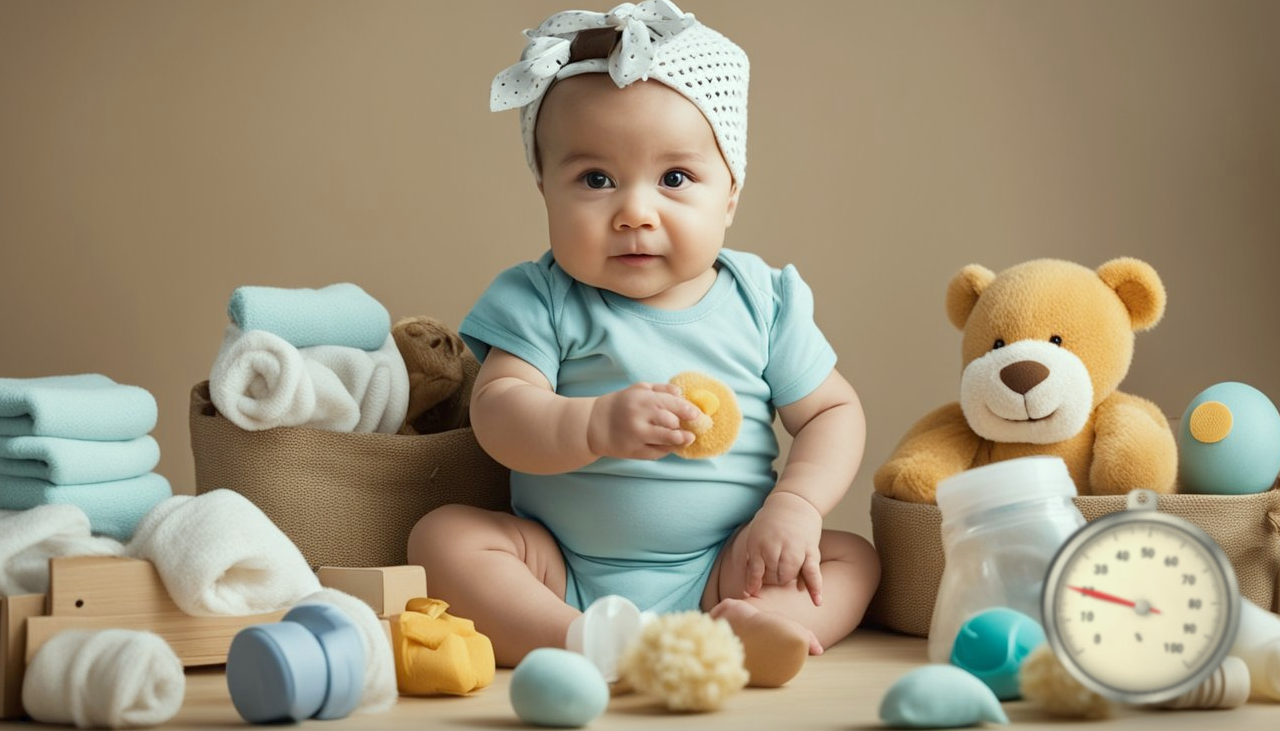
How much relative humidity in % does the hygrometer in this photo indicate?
20 %
